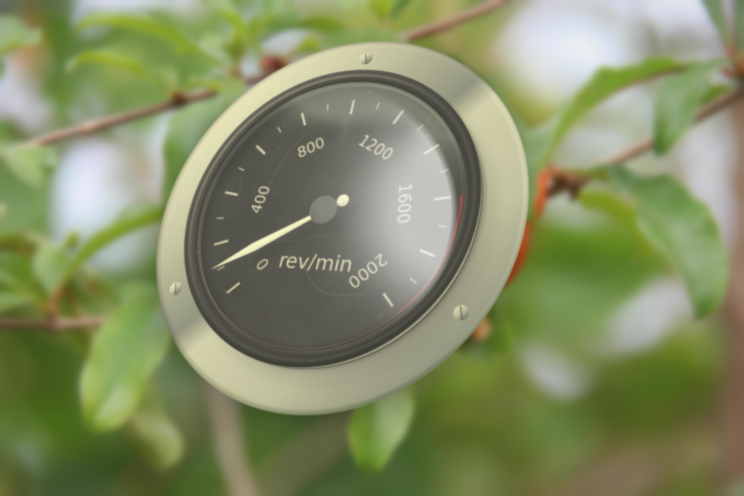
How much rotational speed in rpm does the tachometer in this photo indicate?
100 rpm
